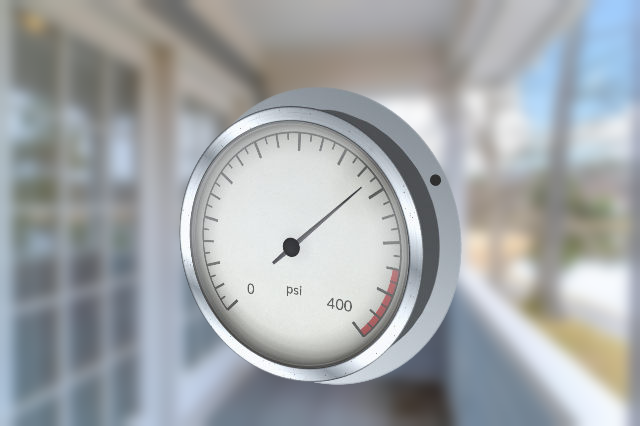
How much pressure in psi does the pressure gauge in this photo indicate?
270 psi
